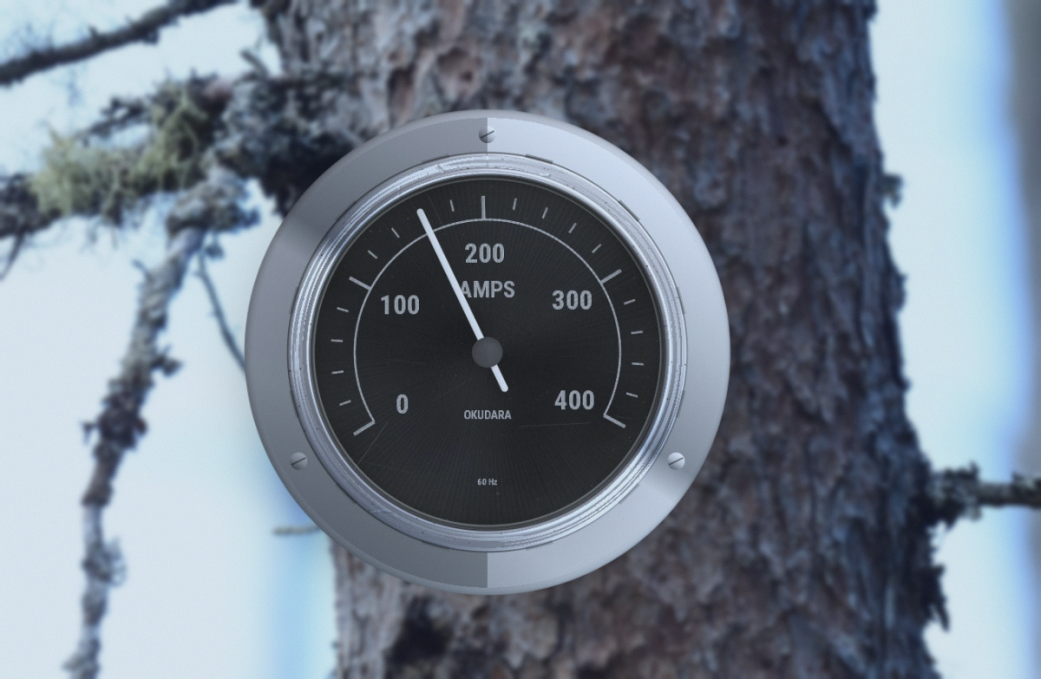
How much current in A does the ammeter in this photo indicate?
160 A
